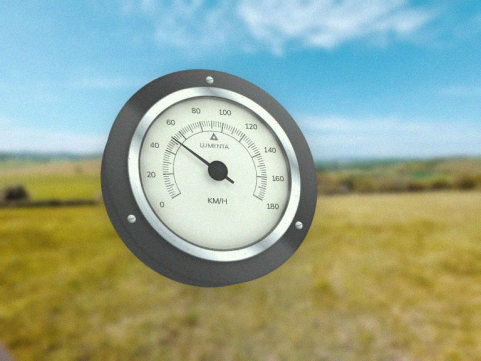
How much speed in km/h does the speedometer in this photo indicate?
50 km/h
